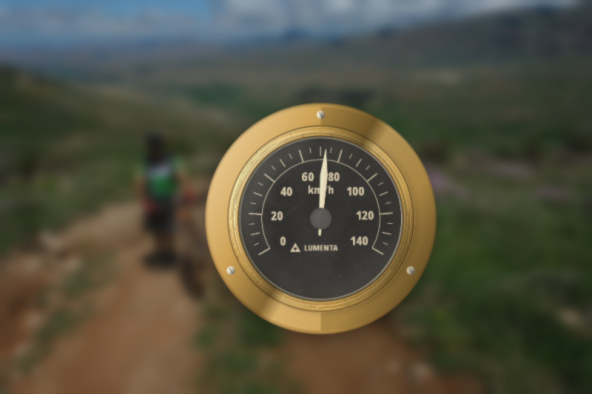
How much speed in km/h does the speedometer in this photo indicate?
72.5 km/h
